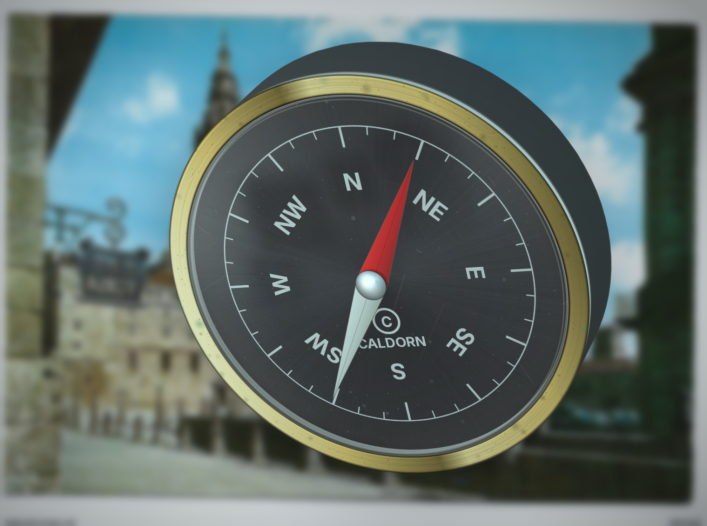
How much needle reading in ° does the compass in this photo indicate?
30 °
